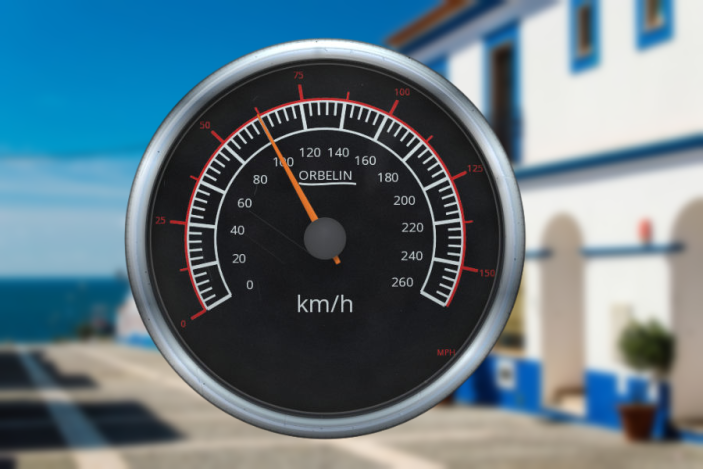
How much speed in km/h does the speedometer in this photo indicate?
100 km/h
